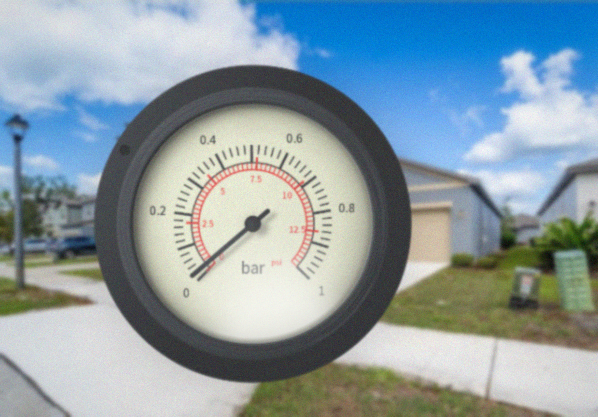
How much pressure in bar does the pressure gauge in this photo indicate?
0.02 bar
